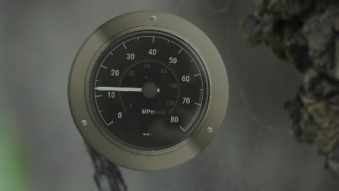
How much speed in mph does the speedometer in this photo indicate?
12.5 mph
